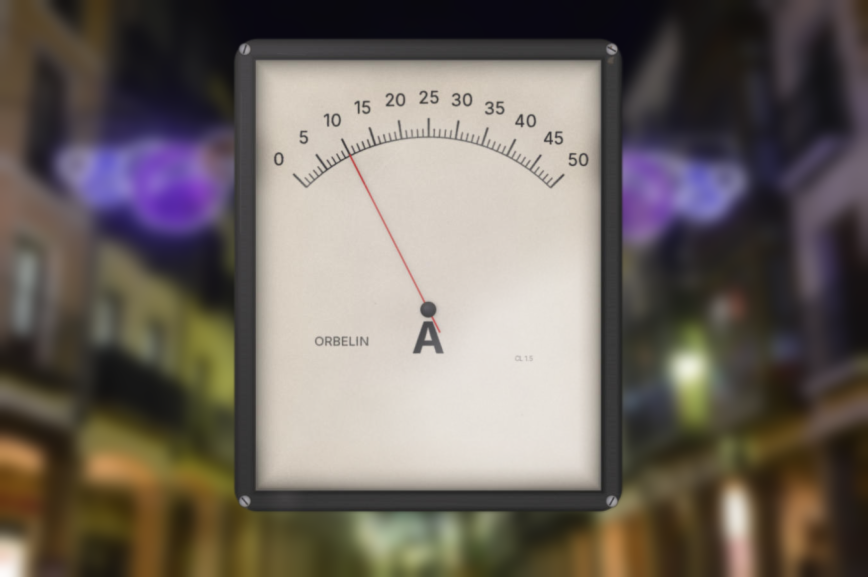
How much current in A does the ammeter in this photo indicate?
10 A
